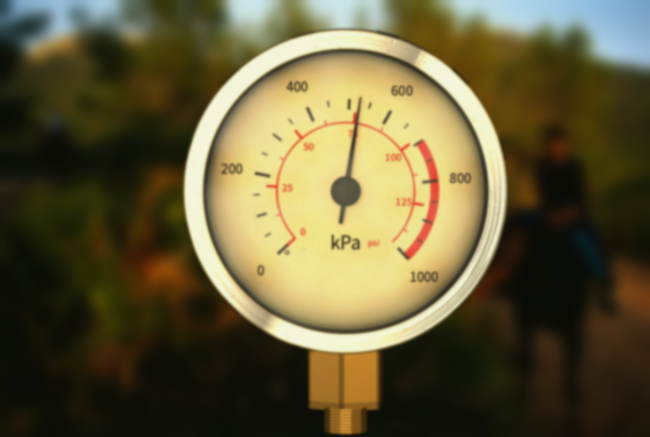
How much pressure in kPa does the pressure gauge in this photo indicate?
525 kPa
